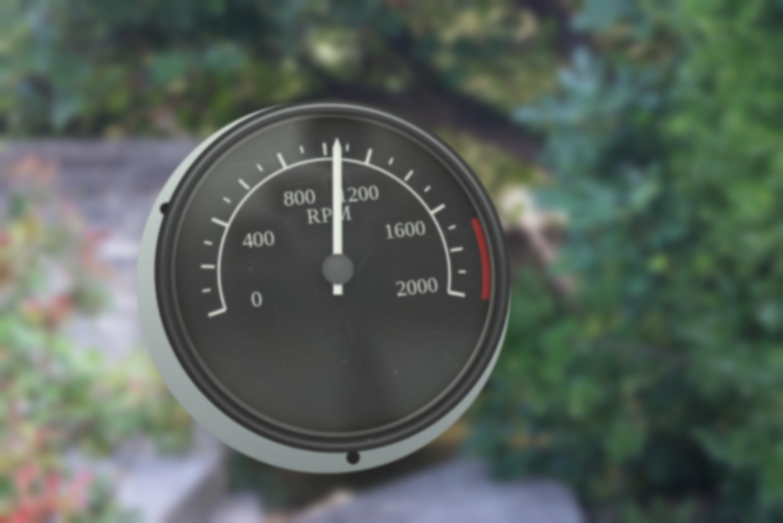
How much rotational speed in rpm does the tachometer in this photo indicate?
1050 rpm
